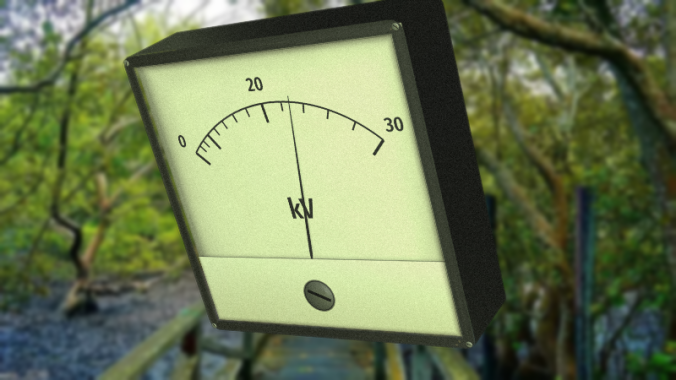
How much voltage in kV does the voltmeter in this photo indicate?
23 kV
